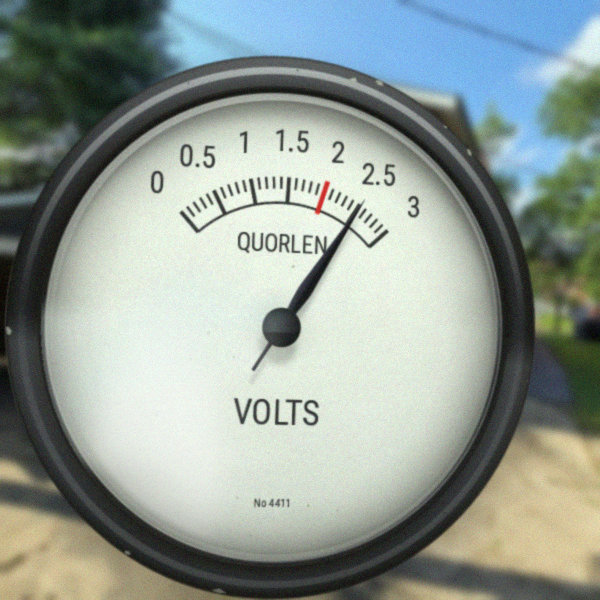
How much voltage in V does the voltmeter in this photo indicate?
2.5 V
